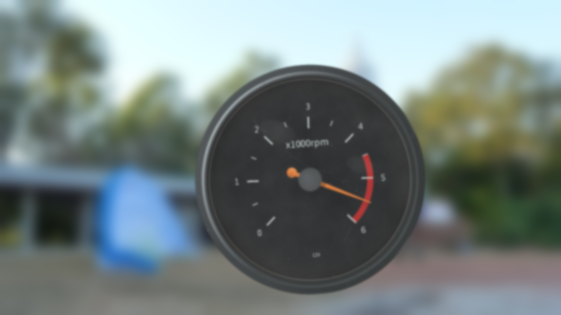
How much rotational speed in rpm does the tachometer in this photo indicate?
5500 rpm
